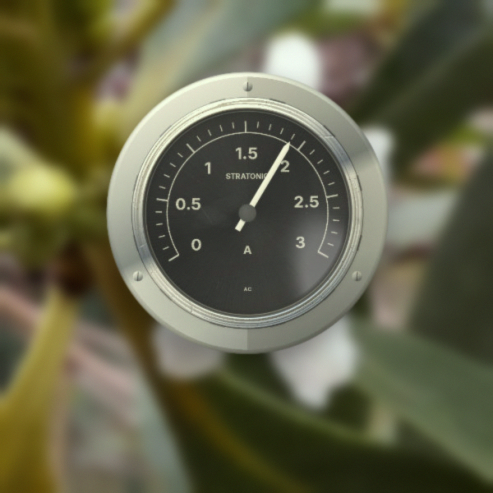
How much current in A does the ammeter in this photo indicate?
1.9 A
